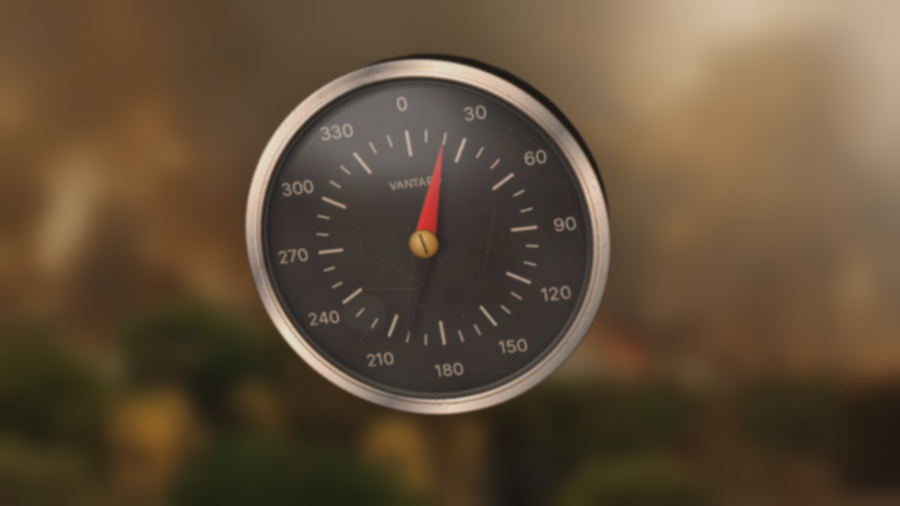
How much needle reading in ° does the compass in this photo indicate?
20 °
